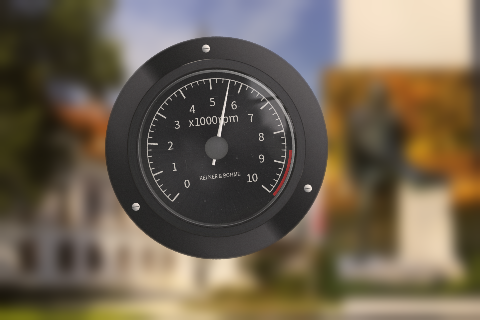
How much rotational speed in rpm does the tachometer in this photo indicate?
5600 rpm
